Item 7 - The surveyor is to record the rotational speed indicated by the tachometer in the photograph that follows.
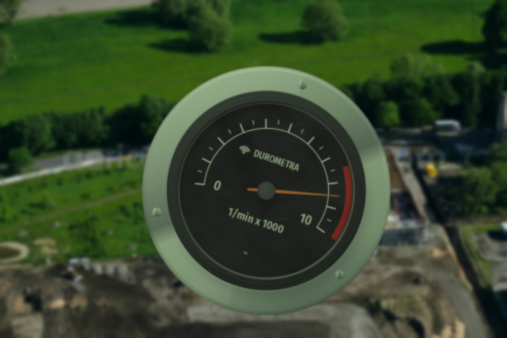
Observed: 8500 rpm
